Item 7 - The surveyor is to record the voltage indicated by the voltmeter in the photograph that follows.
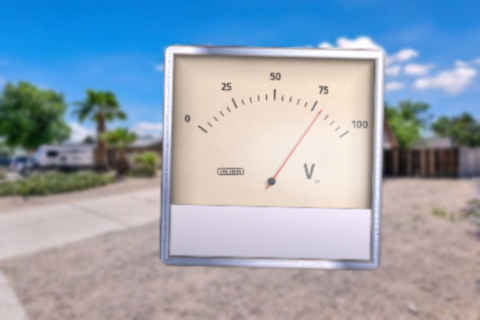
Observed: 80 V
